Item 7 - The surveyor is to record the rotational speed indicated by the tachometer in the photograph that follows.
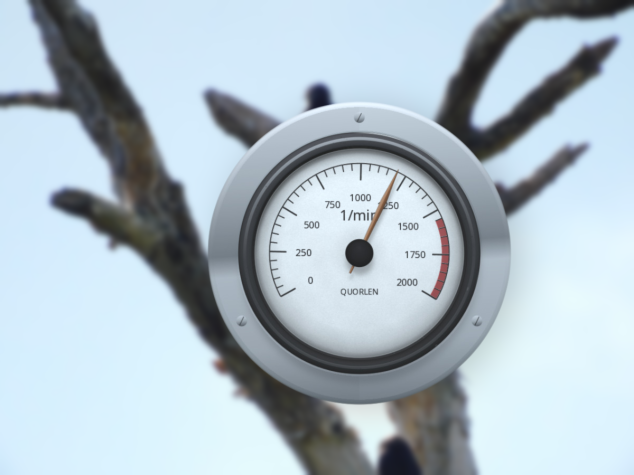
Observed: 1200 rpm
